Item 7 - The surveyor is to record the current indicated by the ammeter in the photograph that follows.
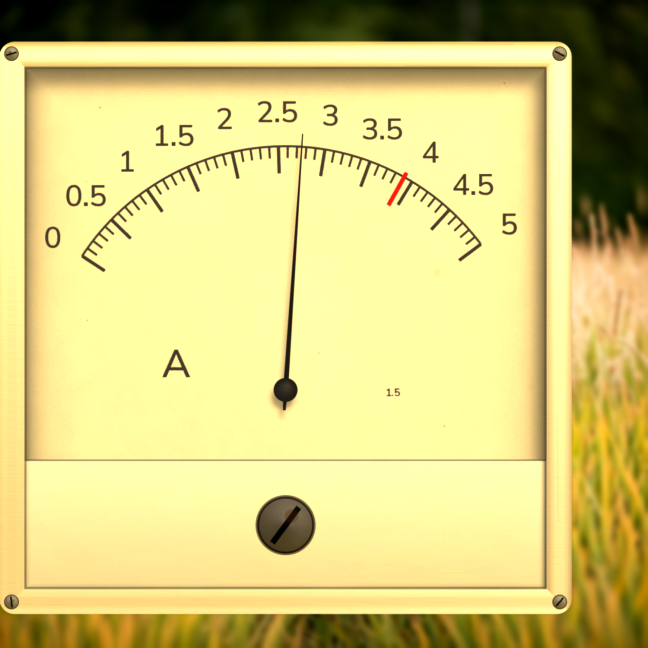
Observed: 2.75 A
